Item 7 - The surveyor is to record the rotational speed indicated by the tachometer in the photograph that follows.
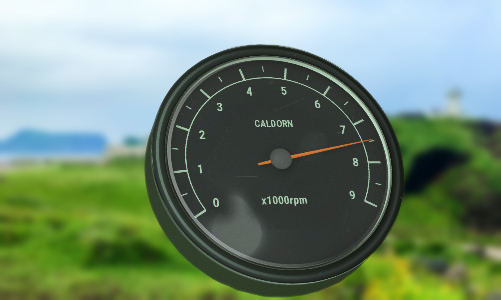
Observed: 7500 rpm
